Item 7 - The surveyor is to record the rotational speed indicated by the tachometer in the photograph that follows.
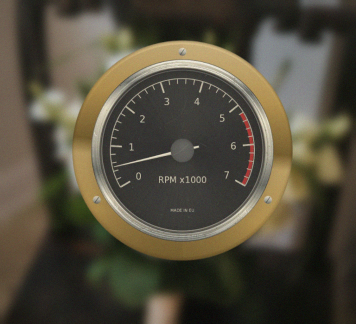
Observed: 500 rpm
